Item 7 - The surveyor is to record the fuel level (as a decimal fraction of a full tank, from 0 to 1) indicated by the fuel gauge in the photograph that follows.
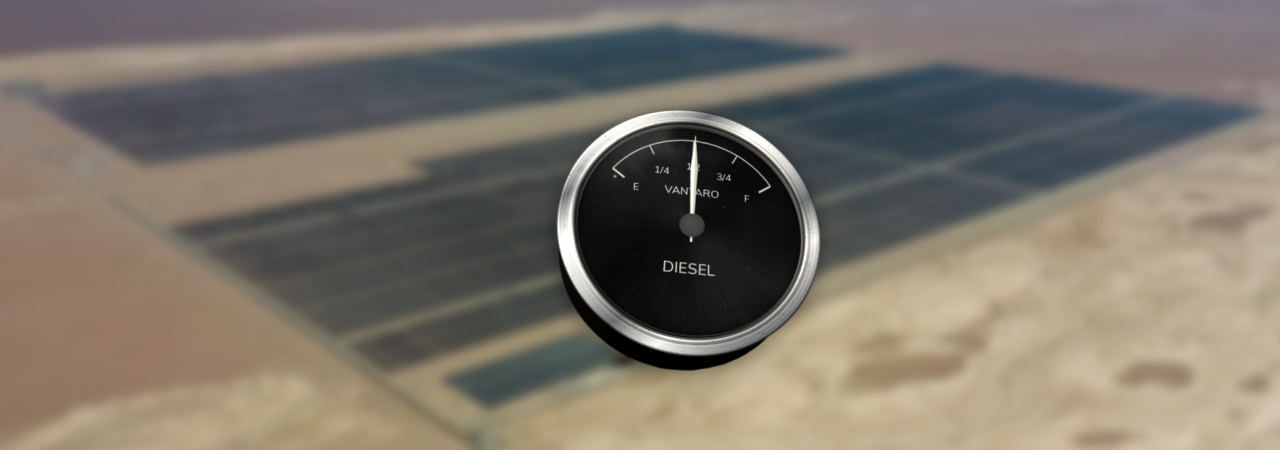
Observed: 0.5
